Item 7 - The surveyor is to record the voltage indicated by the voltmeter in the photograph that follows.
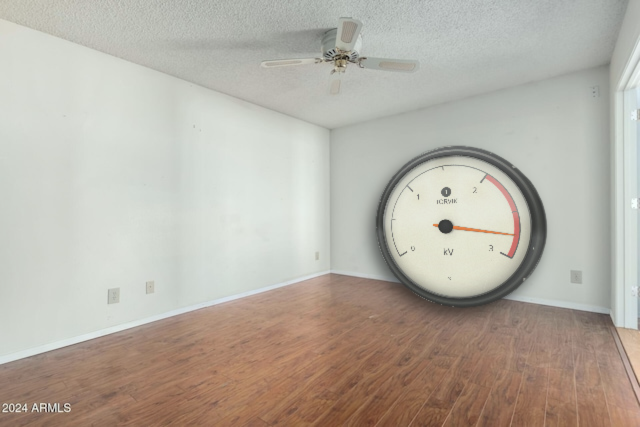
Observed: 2.75 kV
